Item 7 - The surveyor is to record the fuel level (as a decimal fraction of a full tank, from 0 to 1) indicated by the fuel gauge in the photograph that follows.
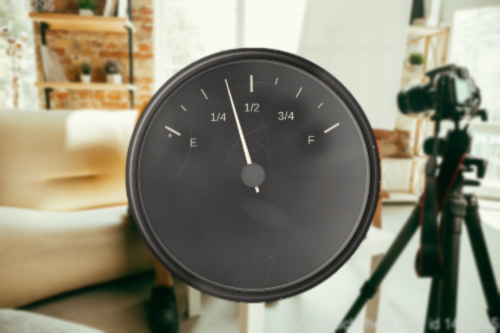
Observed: 0.375
